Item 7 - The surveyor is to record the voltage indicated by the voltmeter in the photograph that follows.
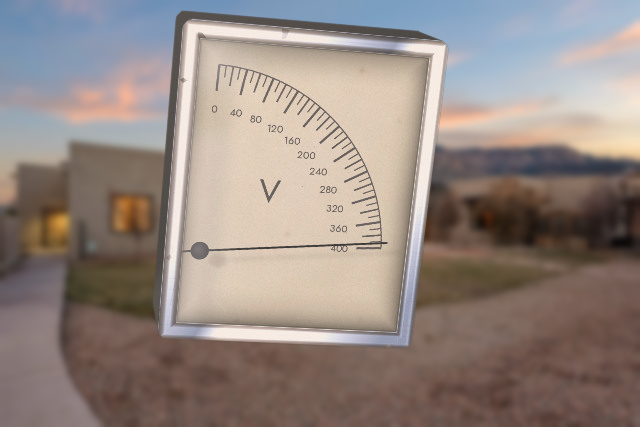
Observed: 390 V
